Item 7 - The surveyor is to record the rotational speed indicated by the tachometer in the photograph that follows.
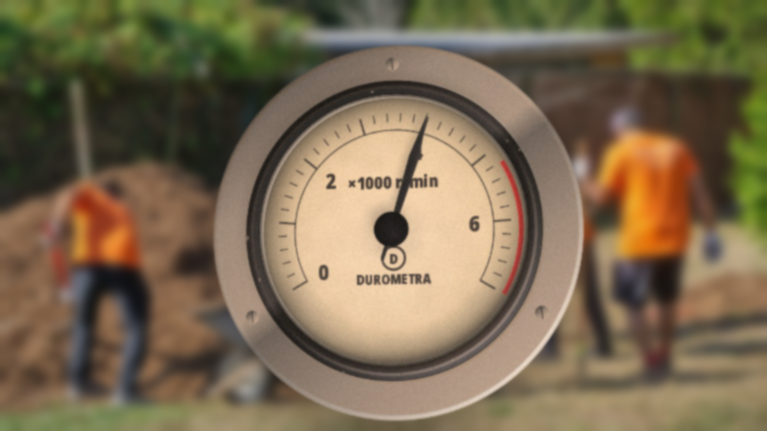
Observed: 4000 rpm
